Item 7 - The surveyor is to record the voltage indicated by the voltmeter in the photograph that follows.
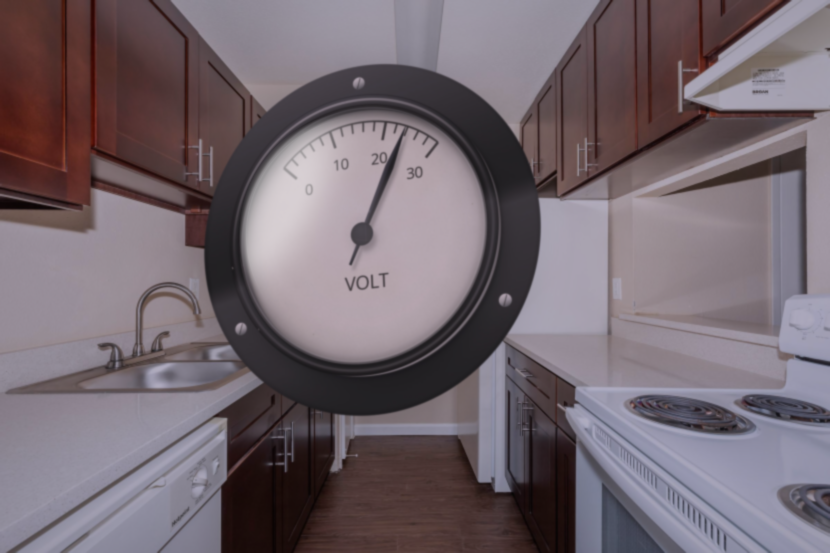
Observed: 24 V
